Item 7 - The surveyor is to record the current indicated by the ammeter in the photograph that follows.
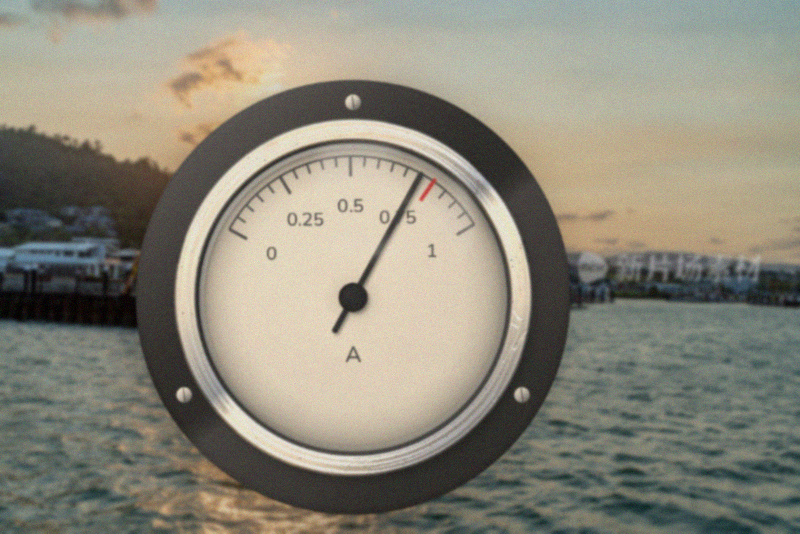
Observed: 0.75 A
